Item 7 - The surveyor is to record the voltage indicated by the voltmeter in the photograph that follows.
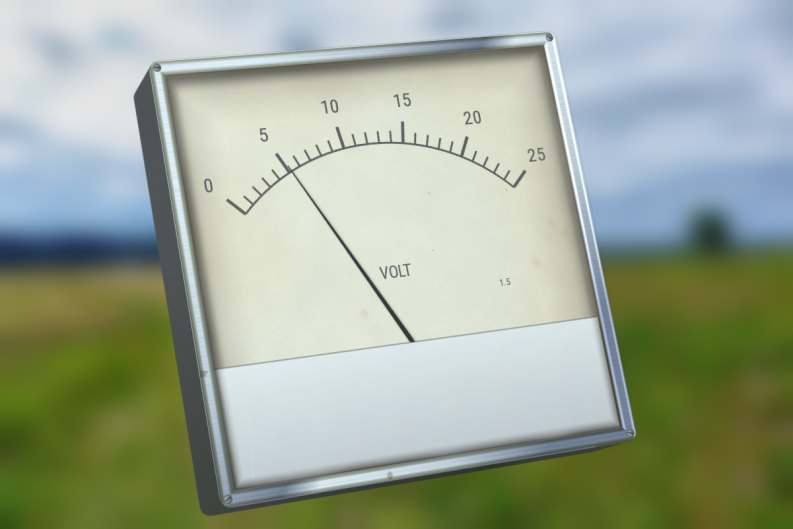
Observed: 5 V
